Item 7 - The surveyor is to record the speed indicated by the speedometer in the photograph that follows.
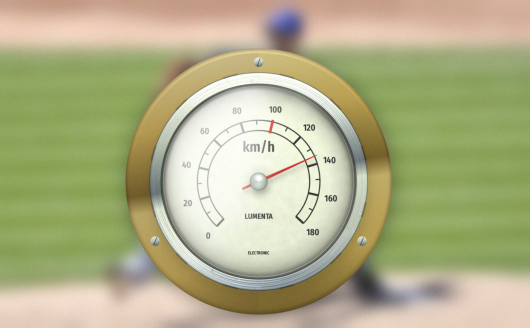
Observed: 135 km/h
